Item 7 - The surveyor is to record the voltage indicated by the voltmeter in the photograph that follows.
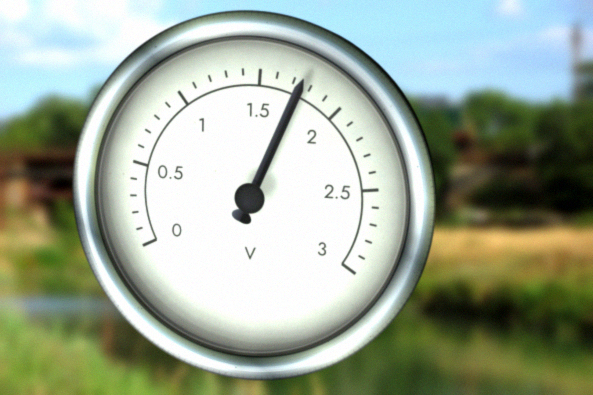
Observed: 1.75 V
